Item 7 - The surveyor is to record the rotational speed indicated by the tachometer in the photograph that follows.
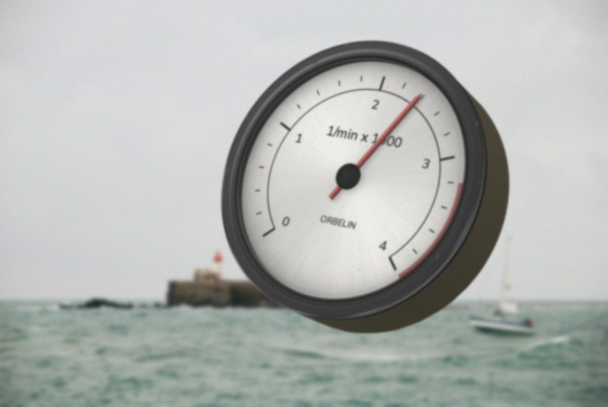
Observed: 2400 rpm
